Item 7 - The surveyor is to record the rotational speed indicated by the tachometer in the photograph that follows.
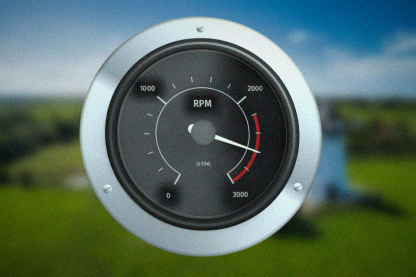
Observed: 2600 rpm
